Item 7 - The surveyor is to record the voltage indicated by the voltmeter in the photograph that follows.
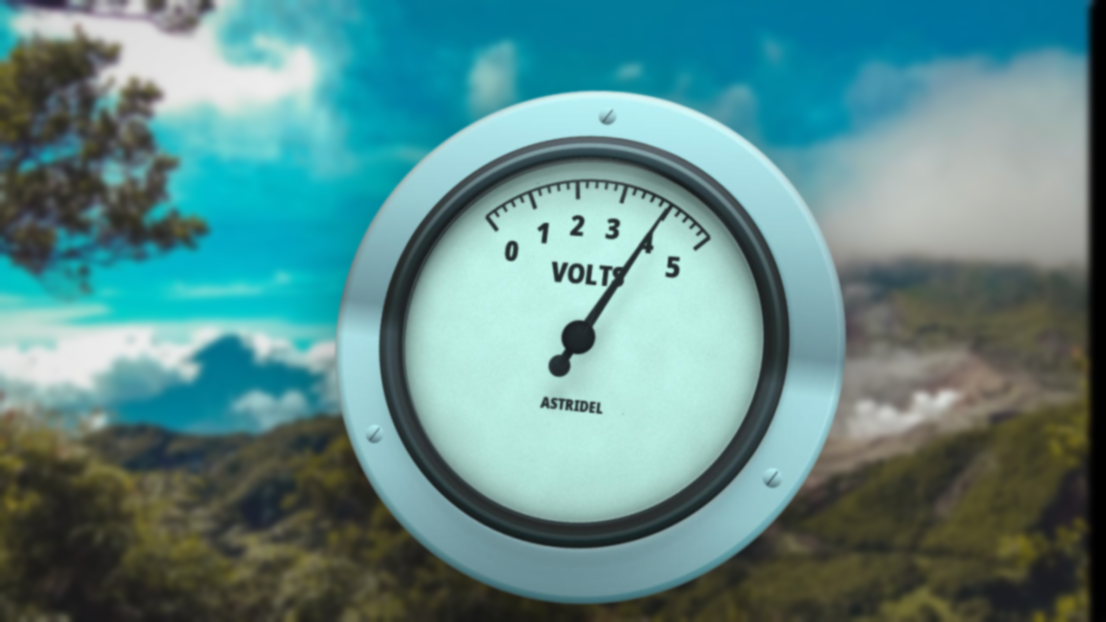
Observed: 4 V
